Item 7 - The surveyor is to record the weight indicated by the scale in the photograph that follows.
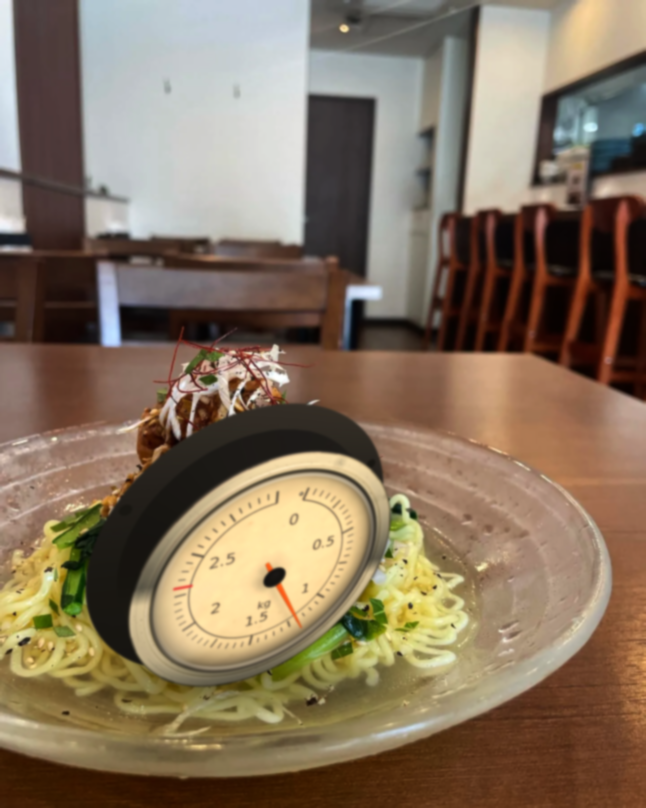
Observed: 1.2 kg
